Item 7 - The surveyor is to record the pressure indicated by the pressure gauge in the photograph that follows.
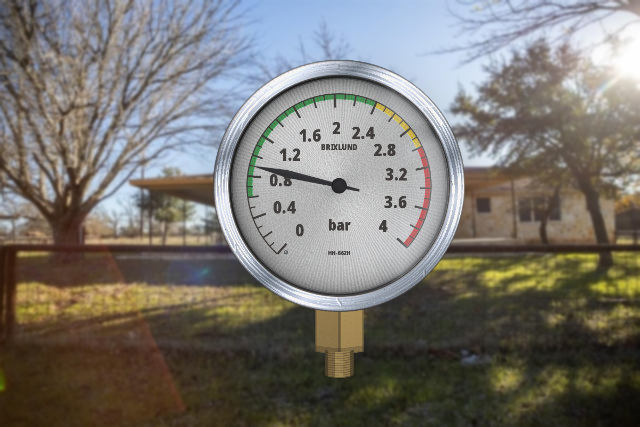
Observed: 0.9 bar
